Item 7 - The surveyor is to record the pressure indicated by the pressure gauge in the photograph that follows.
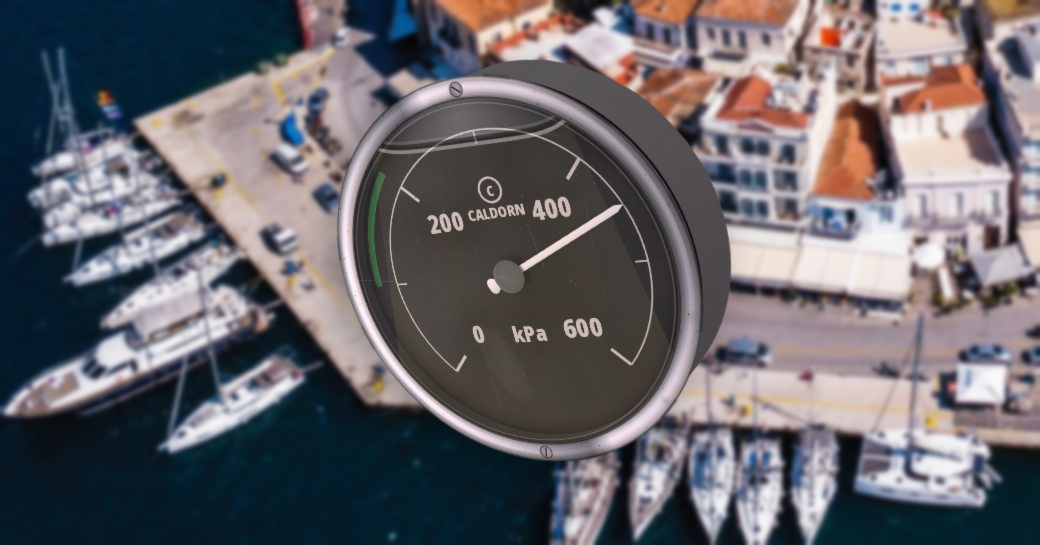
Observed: 450 kPa
